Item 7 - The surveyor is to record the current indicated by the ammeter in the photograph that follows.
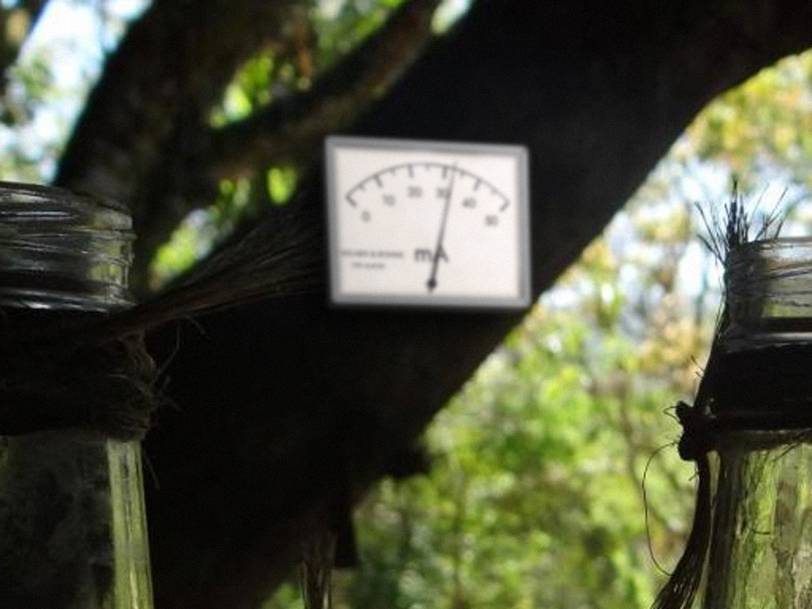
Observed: 32.5 mA
